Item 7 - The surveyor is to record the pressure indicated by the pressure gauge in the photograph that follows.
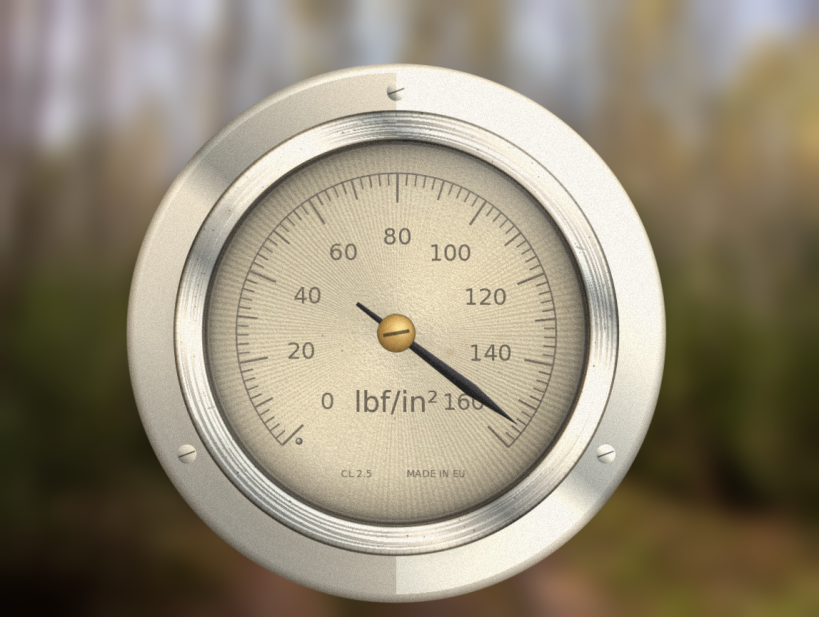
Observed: 155 psi
